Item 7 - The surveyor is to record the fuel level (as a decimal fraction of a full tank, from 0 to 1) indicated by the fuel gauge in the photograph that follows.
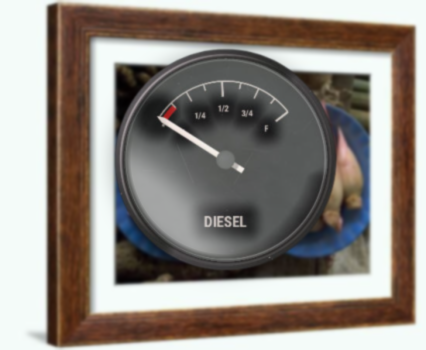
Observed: 0
